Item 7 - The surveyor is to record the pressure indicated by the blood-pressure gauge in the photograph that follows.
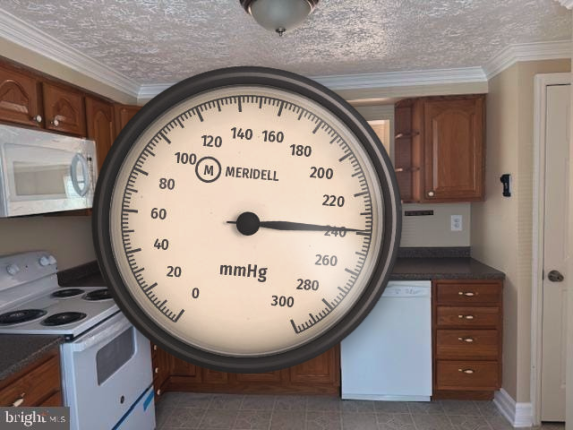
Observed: 238 mmHg
